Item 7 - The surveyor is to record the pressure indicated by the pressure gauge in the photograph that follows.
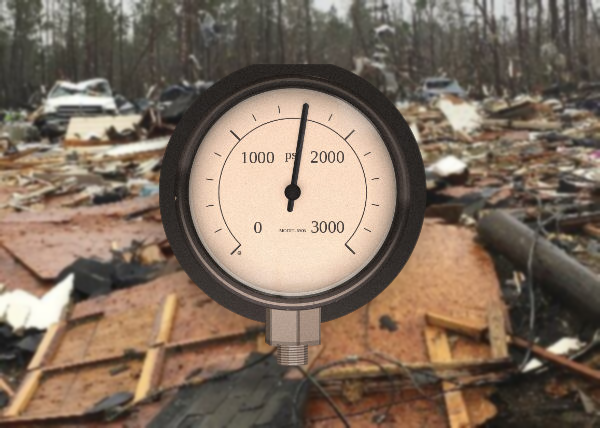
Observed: 1600 psi
